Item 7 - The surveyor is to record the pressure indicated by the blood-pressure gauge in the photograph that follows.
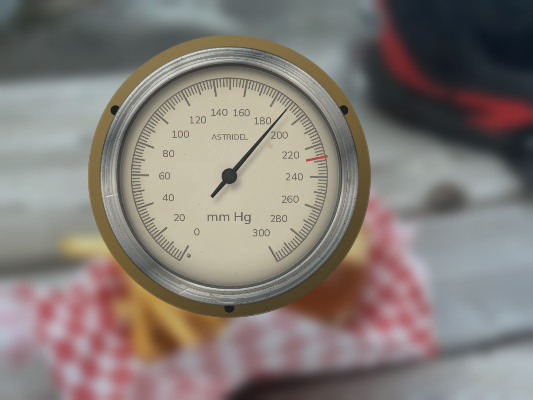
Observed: 190 mmHg
